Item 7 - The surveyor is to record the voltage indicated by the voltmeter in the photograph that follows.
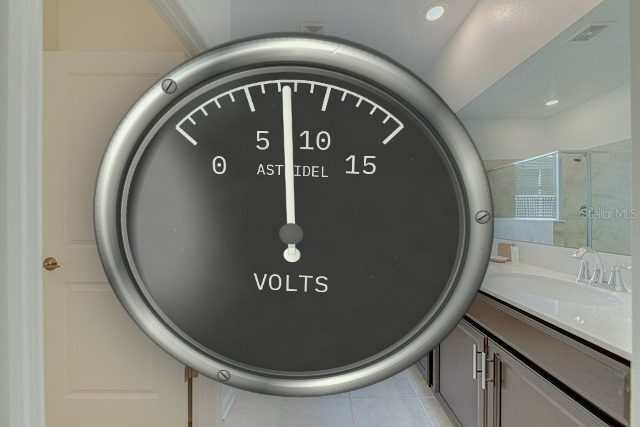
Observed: 7.5 V
